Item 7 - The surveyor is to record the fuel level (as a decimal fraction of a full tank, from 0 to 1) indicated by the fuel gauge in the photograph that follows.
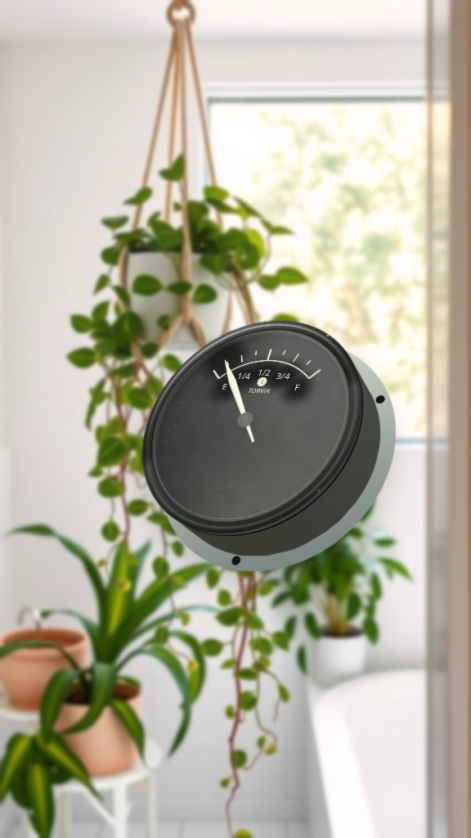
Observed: 0.125
